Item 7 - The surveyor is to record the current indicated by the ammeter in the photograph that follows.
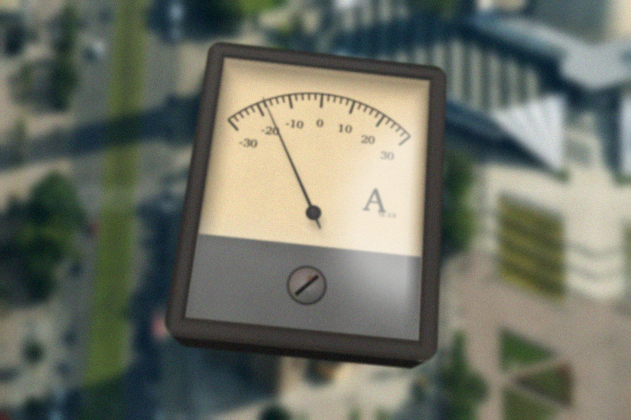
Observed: -18 A
